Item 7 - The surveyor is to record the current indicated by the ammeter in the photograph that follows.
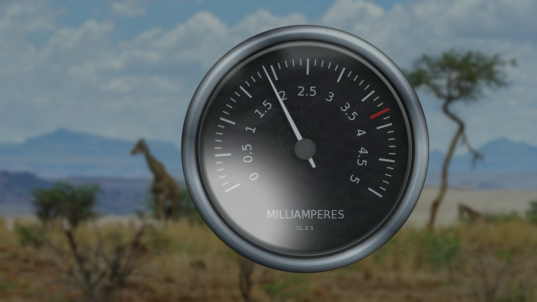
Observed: 1.9 mA
